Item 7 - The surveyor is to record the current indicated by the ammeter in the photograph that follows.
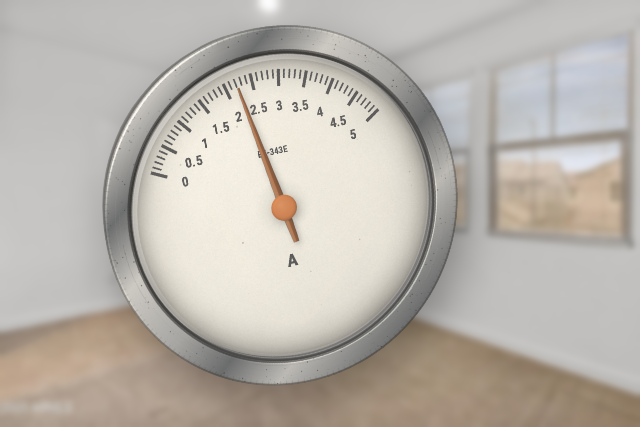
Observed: 2.2 A
